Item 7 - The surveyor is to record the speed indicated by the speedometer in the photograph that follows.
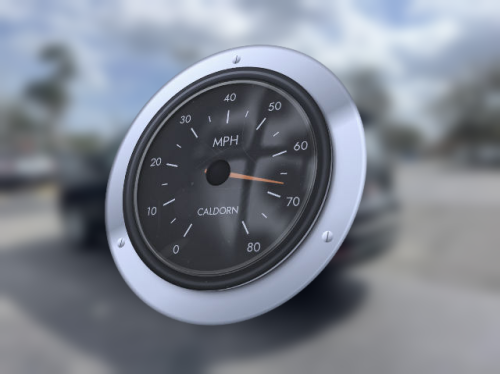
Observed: 67.5 mph
